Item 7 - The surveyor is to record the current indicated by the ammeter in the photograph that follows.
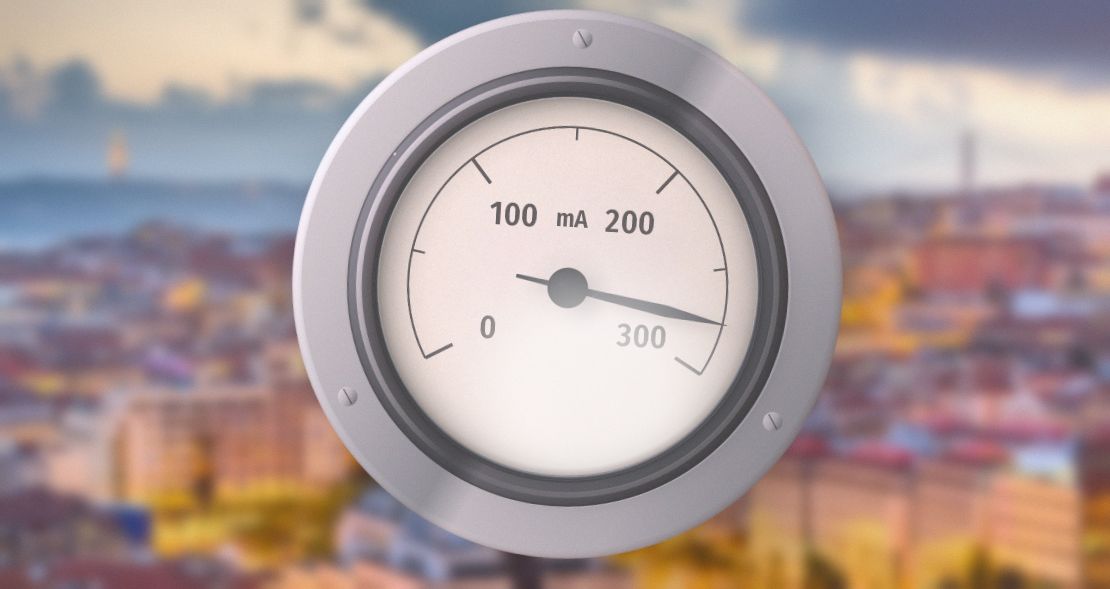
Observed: 275 mA
